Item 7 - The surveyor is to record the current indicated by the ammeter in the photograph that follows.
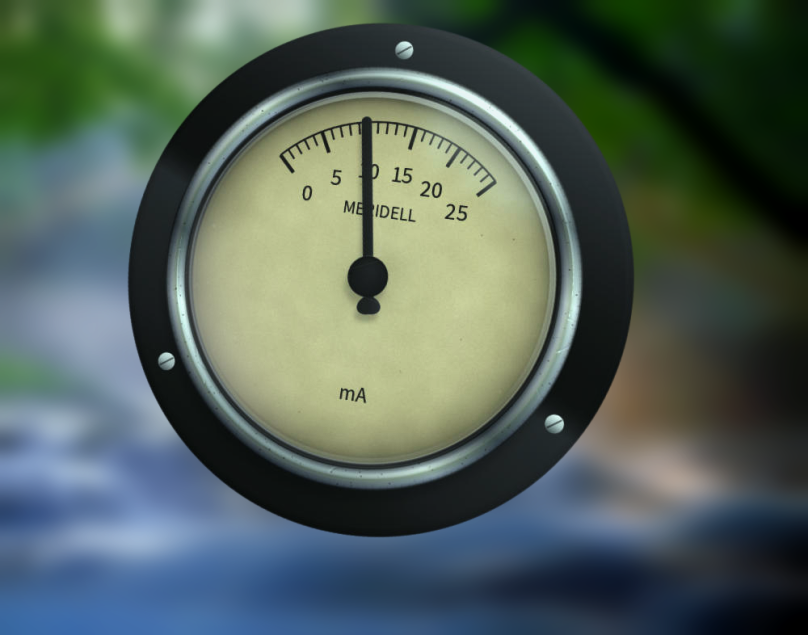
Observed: 10 mA
